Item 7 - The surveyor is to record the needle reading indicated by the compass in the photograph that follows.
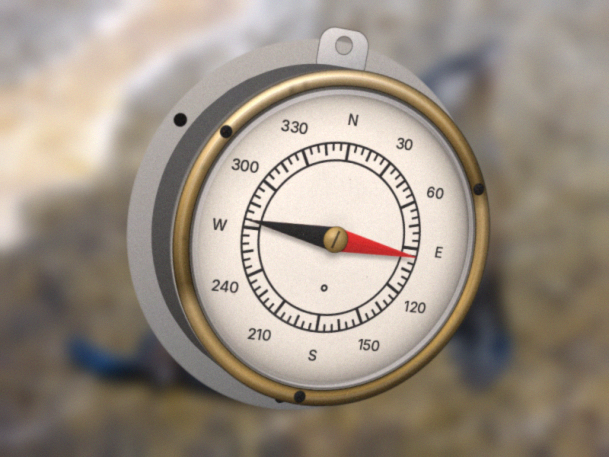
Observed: 95 °
